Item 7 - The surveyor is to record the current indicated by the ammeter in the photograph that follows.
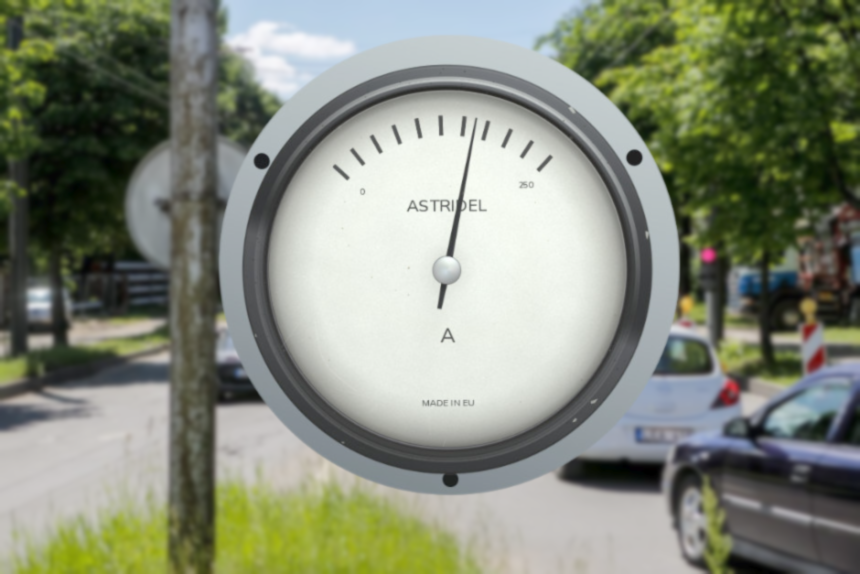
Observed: 162.5 A
